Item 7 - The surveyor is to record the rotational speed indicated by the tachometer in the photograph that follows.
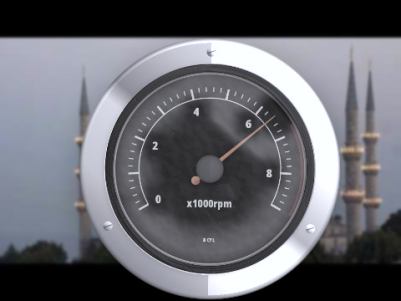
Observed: 6400 rpm
